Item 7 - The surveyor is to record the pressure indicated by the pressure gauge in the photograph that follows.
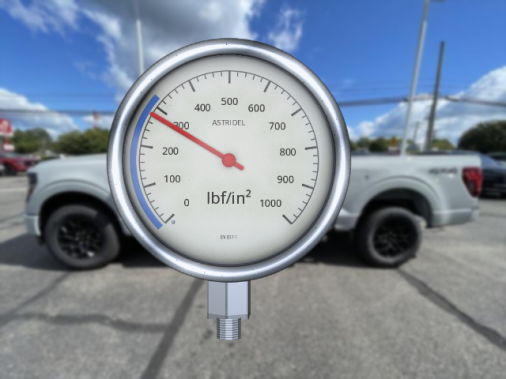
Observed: 280 psi
